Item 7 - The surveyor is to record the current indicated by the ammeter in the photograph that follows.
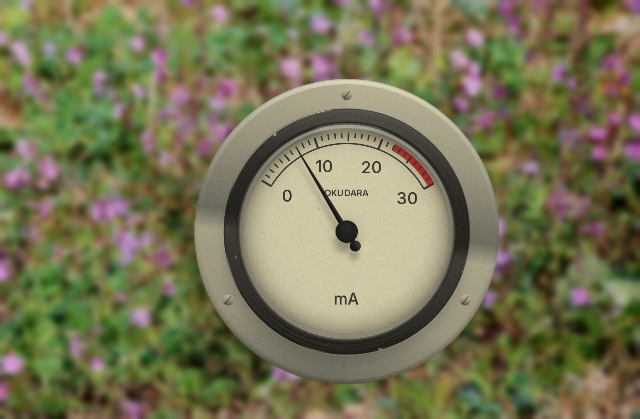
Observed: 7 mA
